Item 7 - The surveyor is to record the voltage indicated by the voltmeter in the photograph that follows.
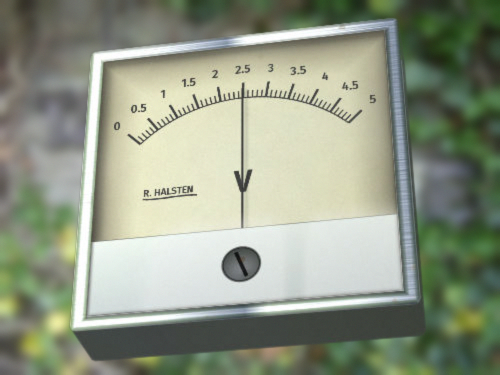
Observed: 2.5 V
